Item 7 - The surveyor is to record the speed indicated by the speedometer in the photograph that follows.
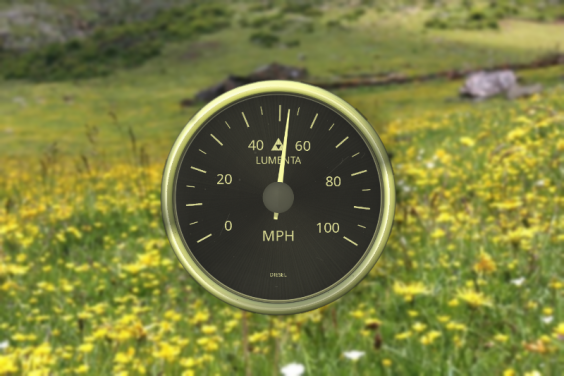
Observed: 52.5 mph
